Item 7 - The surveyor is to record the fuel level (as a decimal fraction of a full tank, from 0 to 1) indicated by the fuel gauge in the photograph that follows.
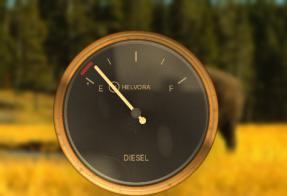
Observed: 0.125
